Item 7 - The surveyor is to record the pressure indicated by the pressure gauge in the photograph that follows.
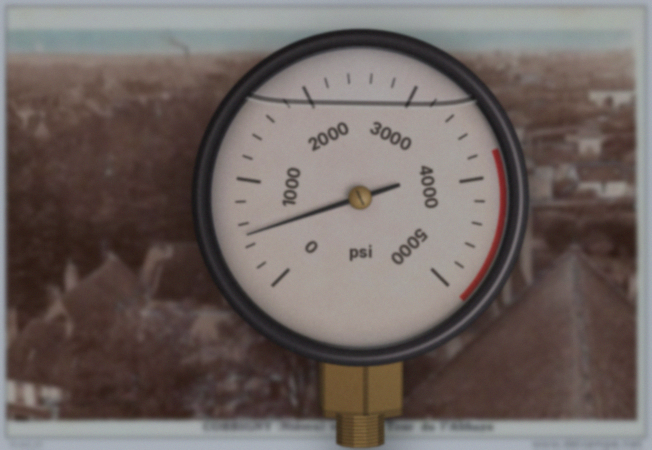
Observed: 500 psi
